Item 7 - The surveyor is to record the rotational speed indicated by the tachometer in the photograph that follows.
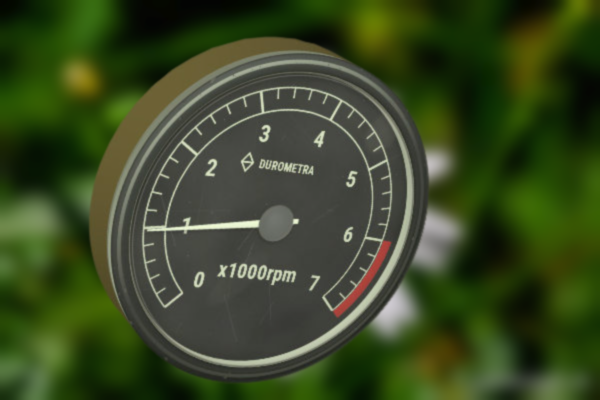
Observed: 1000 rpm
